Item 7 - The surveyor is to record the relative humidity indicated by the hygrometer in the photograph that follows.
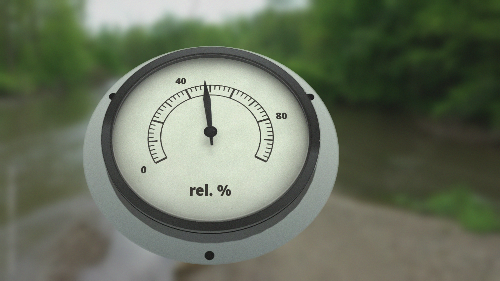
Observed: 48 %
